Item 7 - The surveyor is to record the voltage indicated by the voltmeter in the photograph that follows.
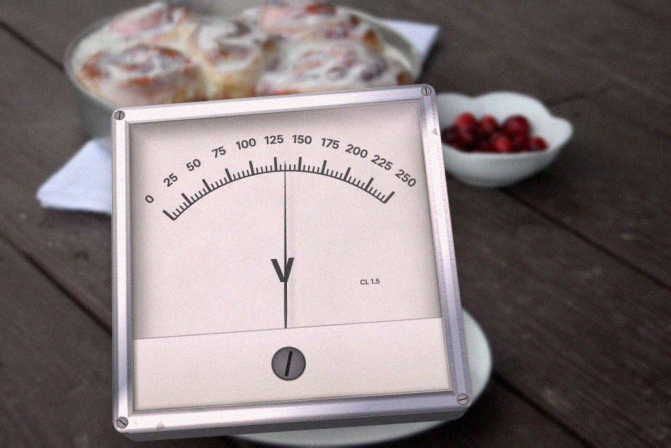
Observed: 135 V
